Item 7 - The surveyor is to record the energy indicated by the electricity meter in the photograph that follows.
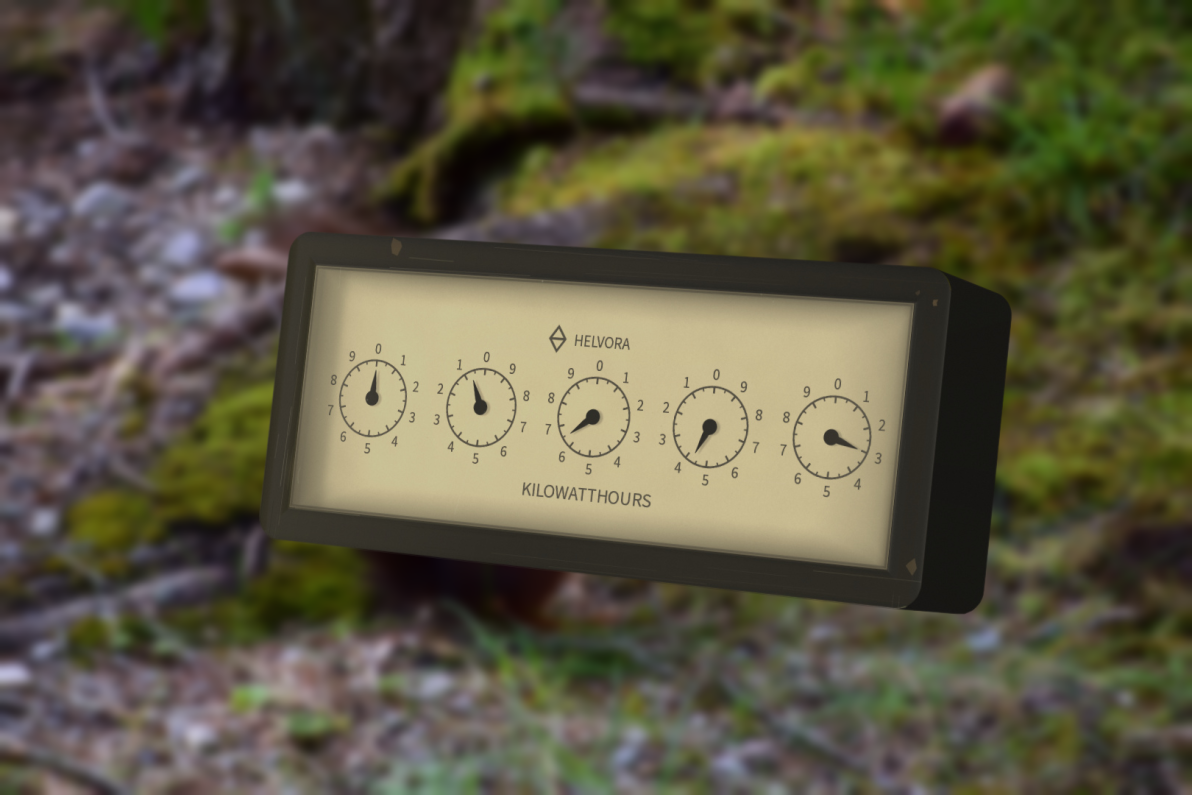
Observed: 643 kWh
